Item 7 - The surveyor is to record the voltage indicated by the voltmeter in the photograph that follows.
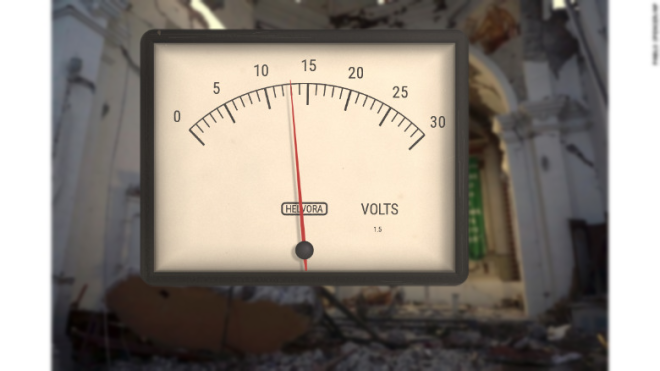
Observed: 13 V
